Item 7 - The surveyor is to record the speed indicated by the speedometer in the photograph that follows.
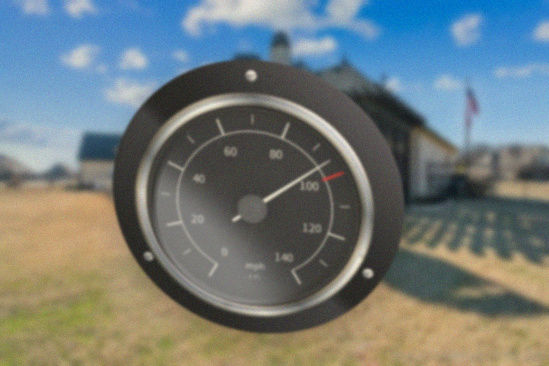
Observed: 95 mph
